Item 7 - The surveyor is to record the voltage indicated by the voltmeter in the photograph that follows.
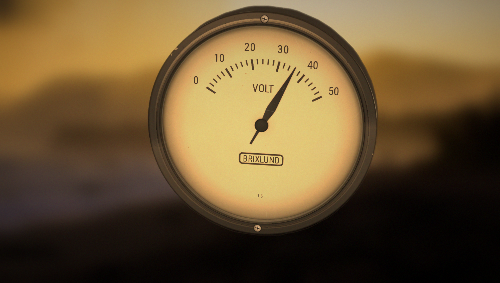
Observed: 36 V
